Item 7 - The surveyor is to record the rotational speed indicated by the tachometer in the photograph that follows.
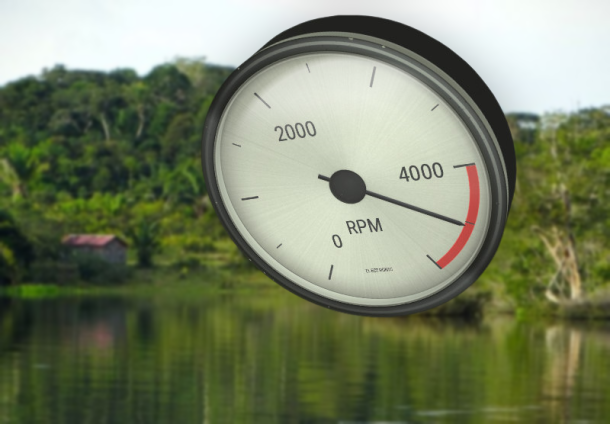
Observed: 4500 rpm
